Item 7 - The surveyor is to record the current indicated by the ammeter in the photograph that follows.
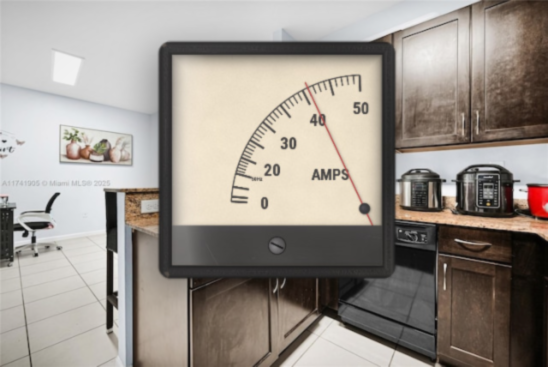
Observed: 41 A
